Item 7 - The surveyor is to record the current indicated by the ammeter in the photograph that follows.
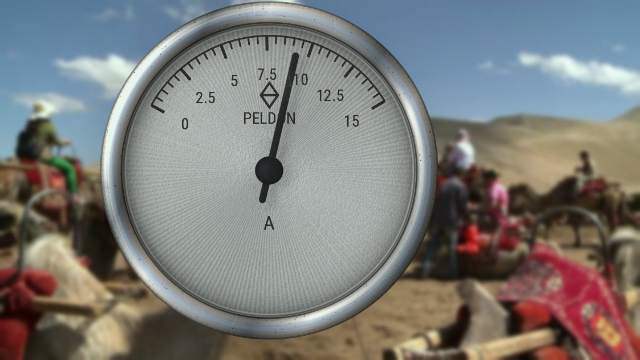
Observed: 9.25 A
